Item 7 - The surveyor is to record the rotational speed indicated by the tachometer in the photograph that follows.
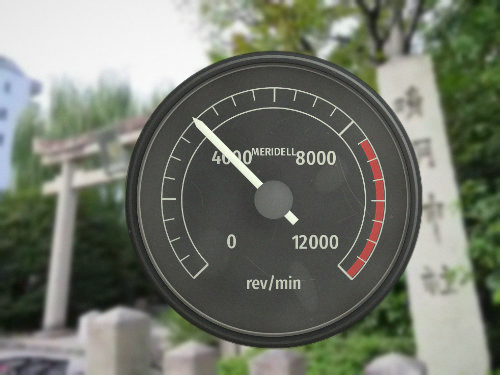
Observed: 4000 rpm
